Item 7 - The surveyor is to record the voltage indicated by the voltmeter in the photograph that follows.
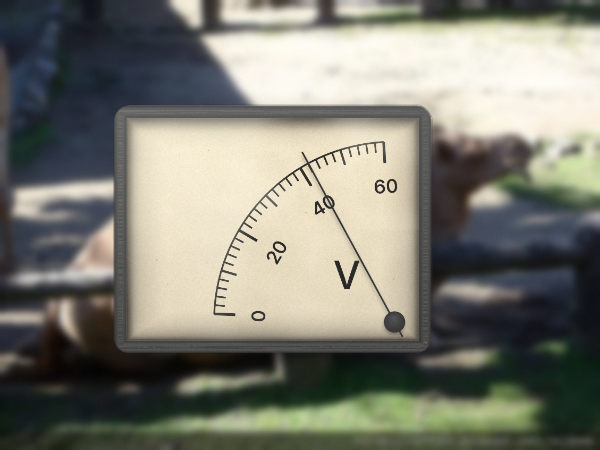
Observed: 42 V
